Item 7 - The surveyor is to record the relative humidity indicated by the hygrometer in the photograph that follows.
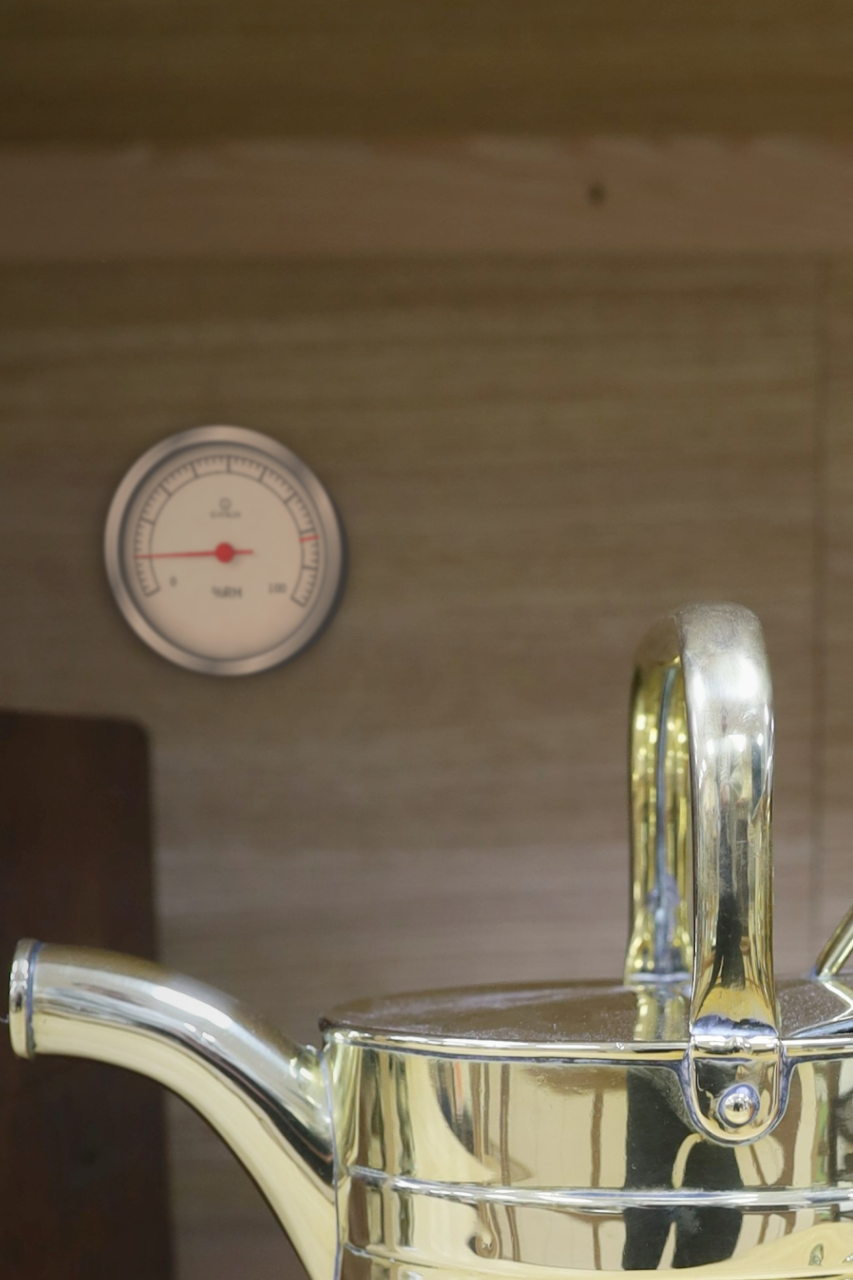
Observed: 10 %
